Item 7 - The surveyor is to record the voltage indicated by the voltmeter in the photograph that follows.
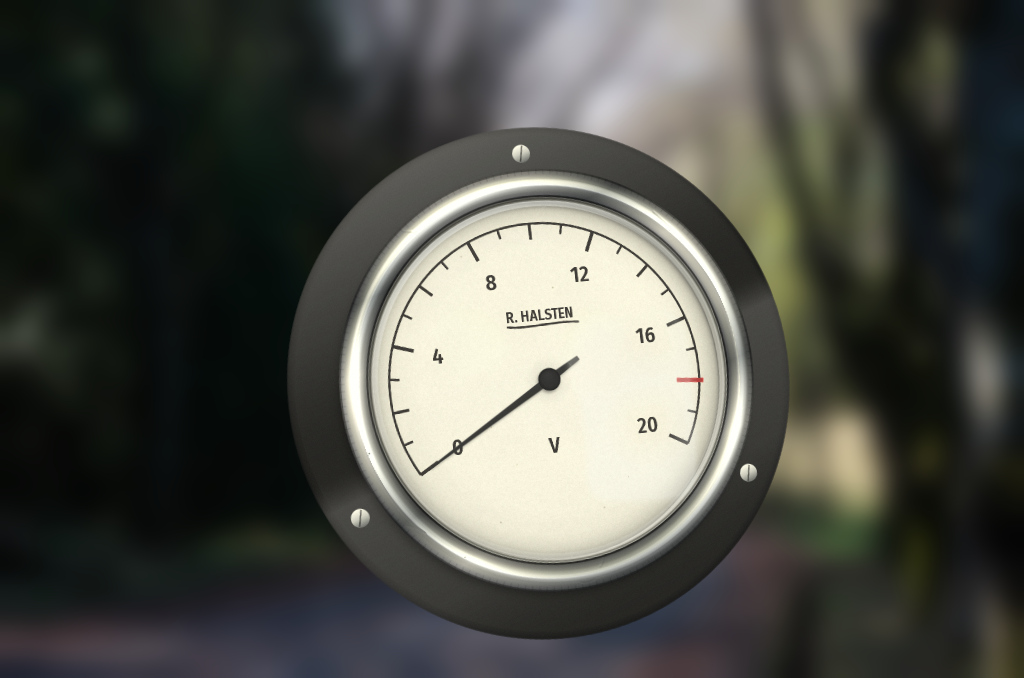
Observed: 0 V
